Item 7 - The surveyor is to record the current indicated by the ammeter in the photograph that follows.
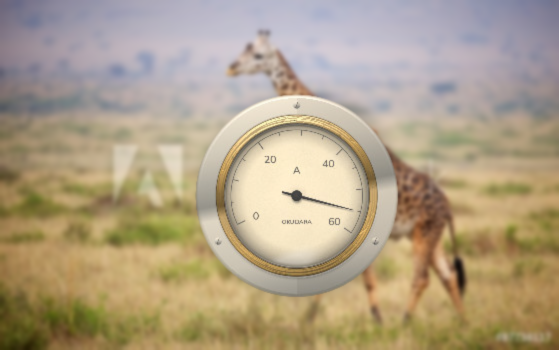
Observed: 55 A
